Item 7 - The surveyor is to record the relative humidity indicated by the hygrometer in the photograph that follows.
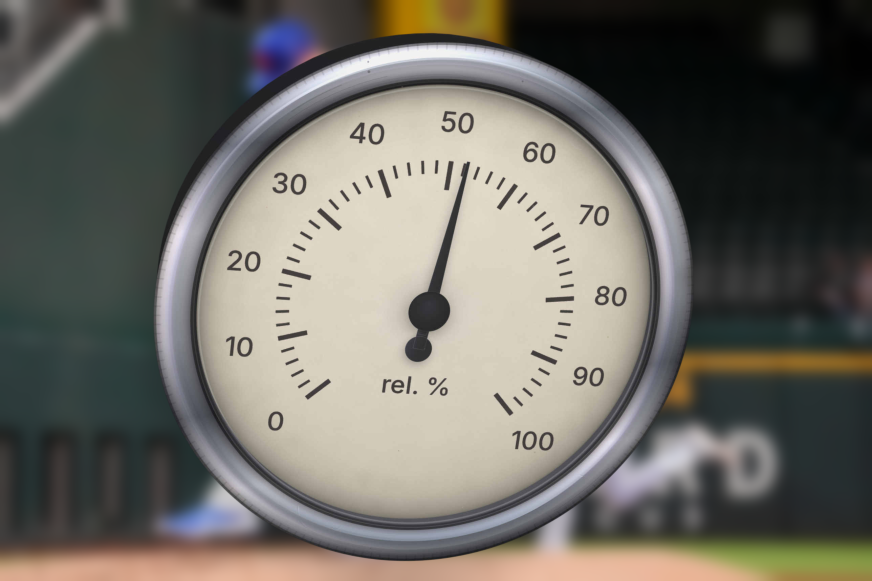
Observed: 52 %
